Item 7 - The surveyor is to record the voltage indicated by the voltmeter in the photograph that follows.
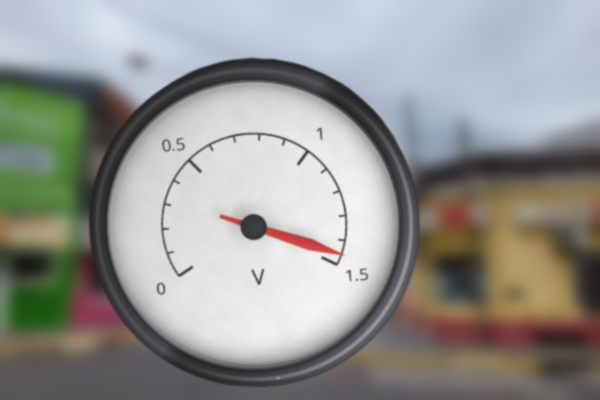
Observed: 1.45 V
